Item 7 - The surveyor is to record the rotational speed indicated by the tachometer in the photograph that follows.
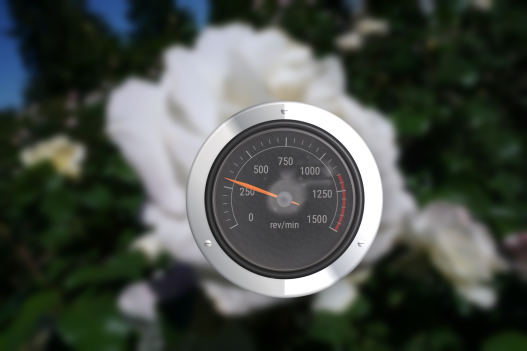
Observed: 300 rpm
